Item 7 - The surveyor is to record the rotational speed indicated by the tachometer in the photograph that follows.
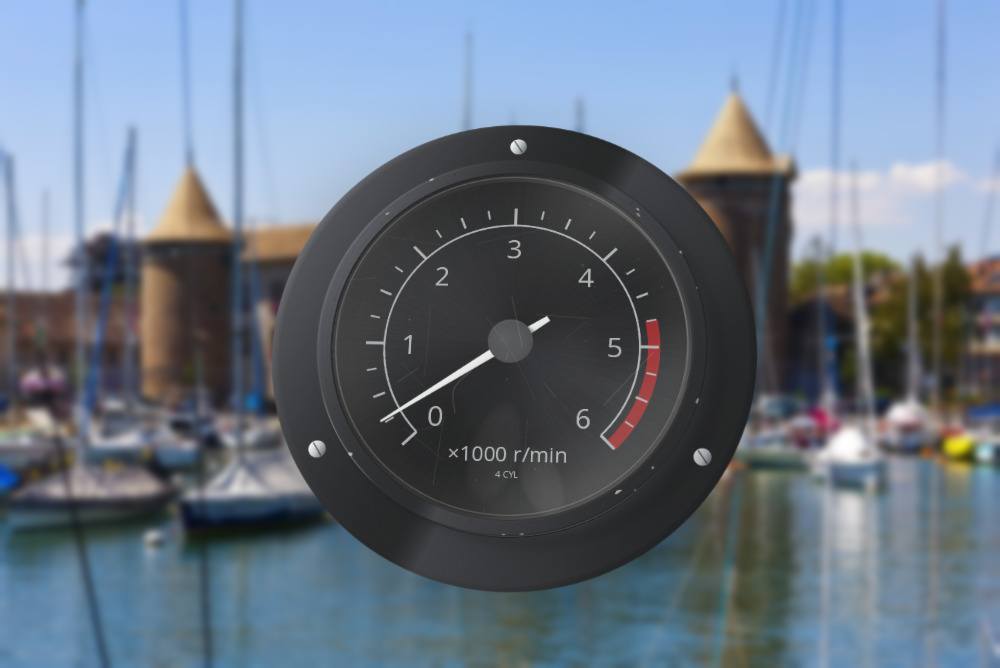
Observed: 250 rpm
